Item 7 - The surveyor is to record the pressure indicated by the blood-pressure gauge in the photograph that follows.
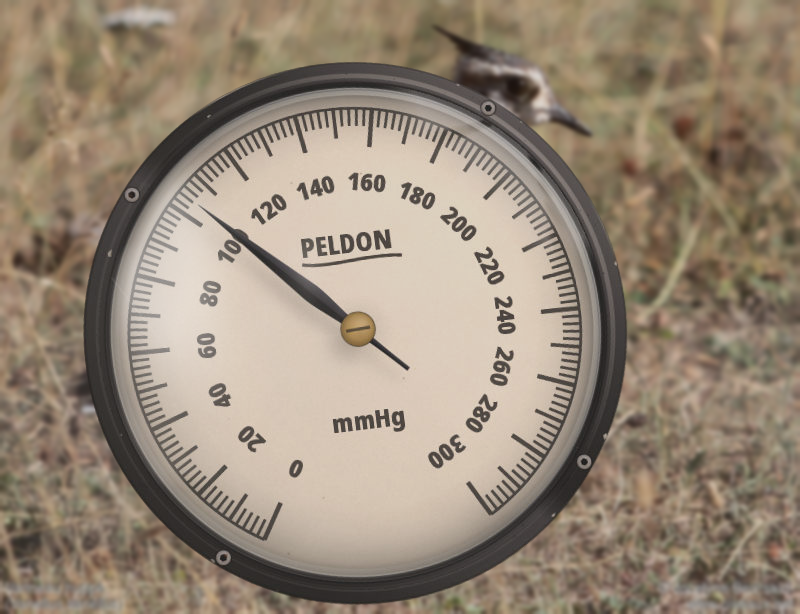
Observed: 104 mmHg
